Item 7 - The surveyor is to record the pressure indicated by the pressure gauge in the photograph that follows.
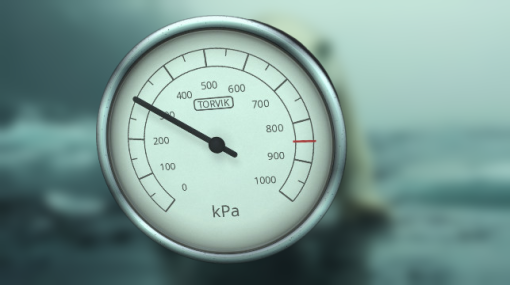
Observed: 300 kPa
